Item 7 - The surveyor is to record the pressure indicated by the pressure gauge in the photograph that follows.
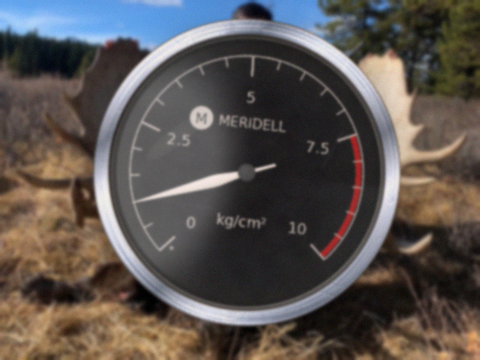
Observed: 1 kg/cm²
